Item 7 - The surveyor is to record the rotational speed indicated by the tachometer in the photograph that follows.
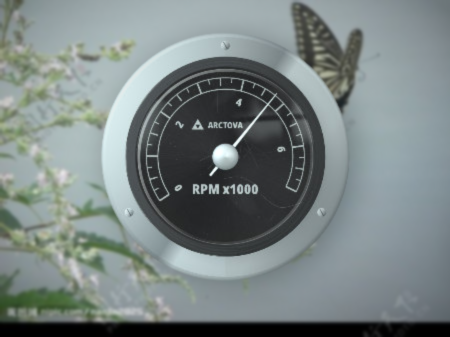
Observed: 4750 rpm
